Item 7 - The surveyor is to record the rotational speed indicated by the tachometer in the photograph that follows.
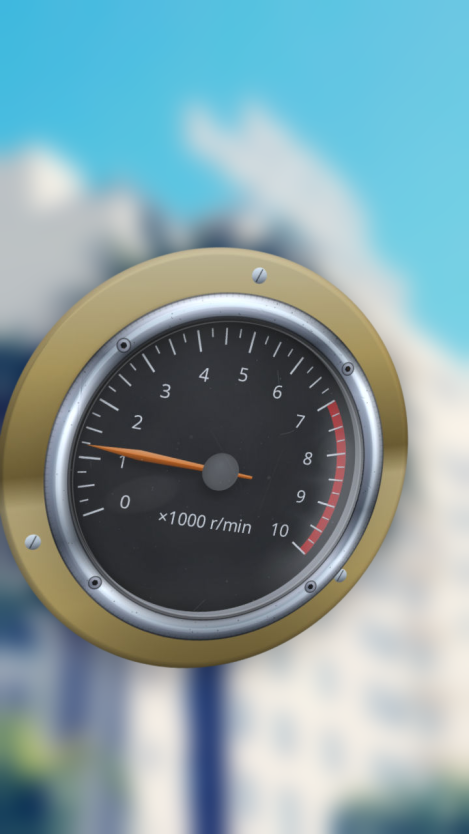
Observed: 1250 rpm
